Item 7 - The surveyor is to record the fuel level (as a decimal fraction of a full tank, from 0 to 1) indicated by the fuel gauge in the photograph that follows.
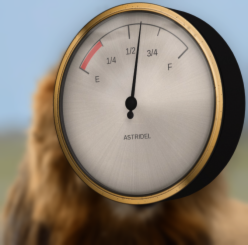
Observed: 0.625
